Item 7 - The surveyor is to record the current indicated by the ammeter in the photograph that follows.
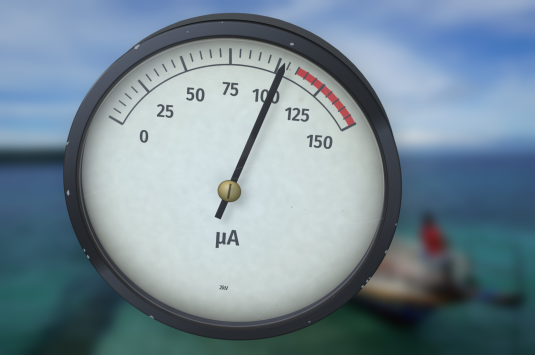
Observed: 102.5 µA
